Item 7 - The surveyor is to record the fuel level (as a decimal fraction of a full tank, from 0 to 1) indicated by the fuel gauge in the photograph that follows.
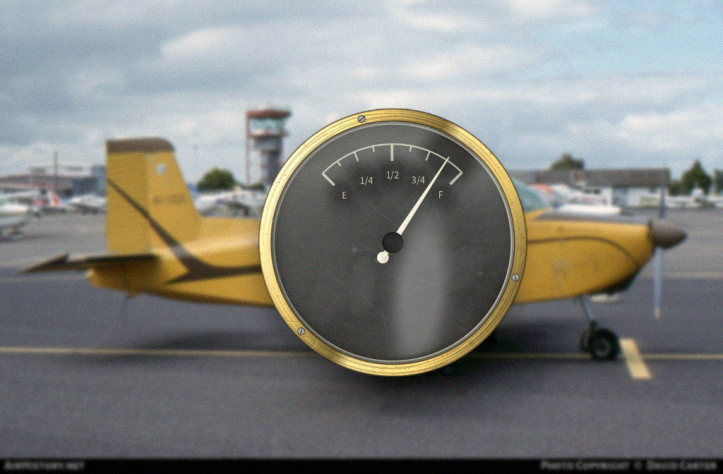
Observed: 0.875
